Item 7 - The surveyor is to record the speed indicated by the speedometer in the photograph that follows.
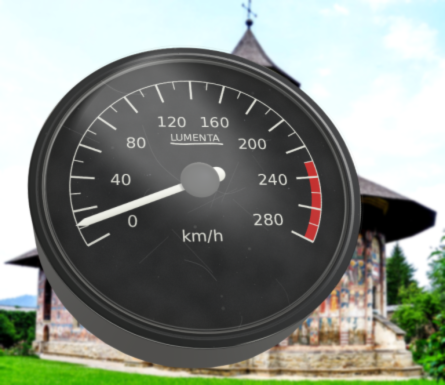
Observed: 10 km/h
